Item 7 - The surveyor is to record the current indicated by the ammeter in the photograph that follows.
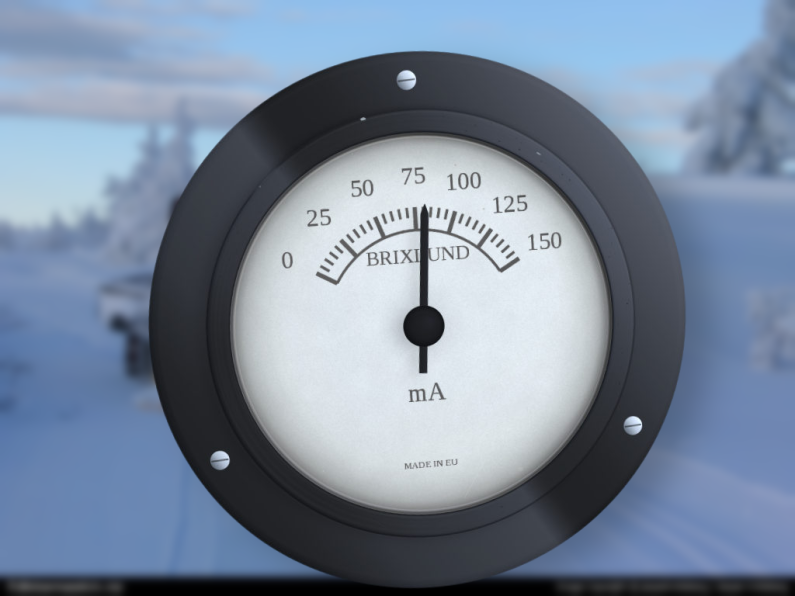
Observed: 80 mA
